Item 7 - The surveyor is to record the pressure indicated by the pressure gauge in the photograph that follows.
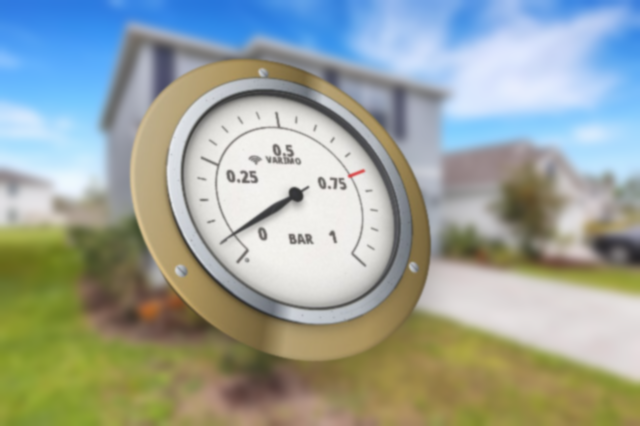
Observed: 0.05 bar
